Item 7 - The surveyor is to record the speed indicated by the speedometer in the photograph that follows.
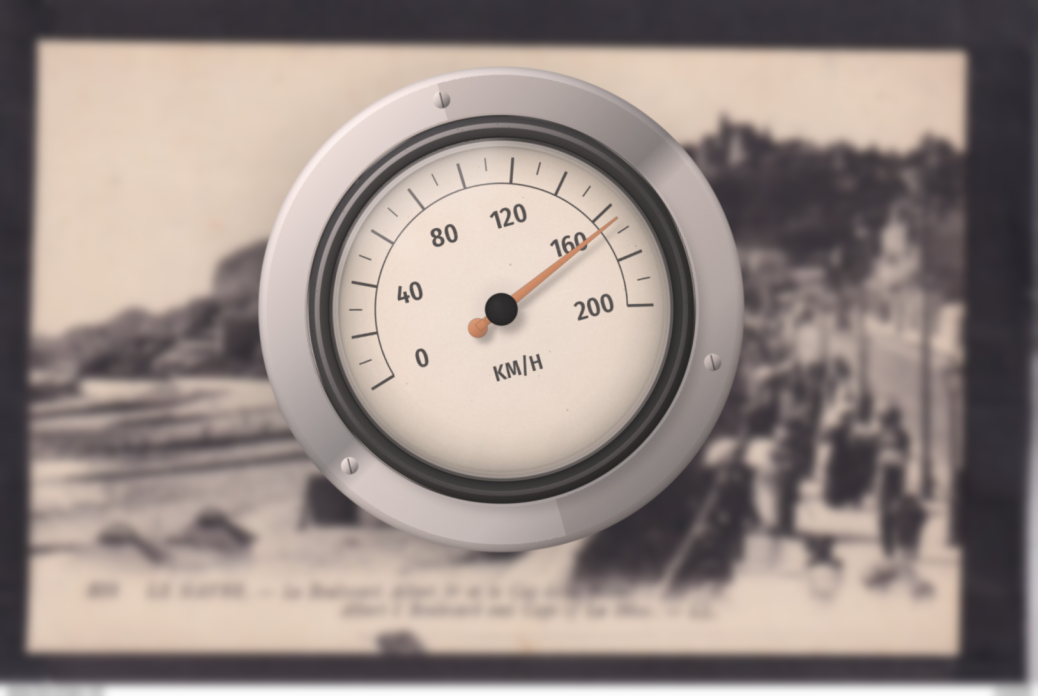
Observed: 165 km/h
